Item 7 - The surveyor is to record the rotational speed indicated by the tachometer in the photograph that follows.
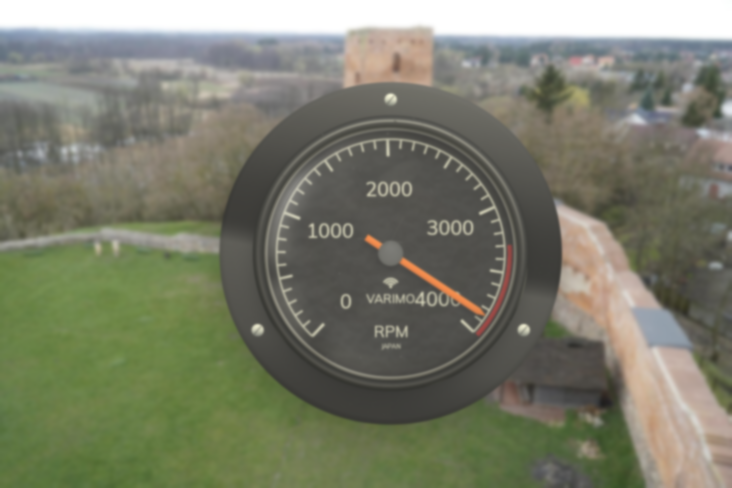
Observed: 3850 rpm
